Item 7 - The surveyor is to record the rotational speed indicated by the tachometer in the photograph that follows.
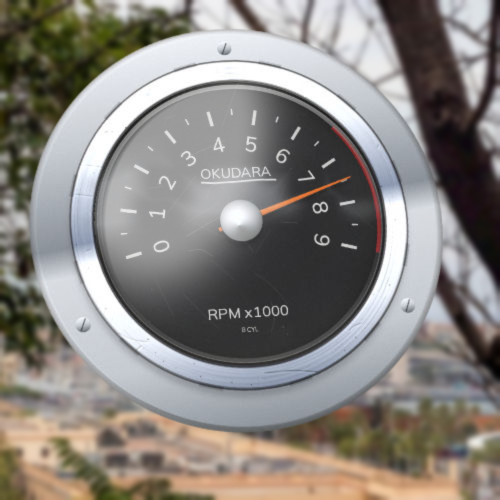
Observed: 7500 rpm
